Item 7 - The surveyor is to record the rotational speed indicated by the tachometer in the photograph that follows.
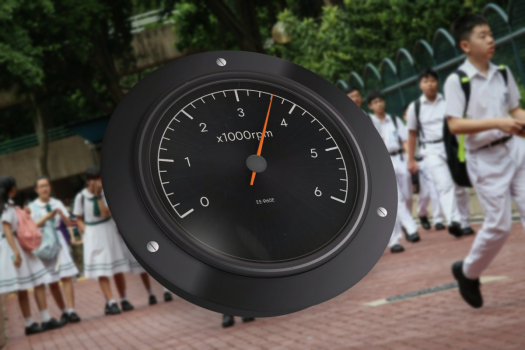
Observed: 3600 rpm
